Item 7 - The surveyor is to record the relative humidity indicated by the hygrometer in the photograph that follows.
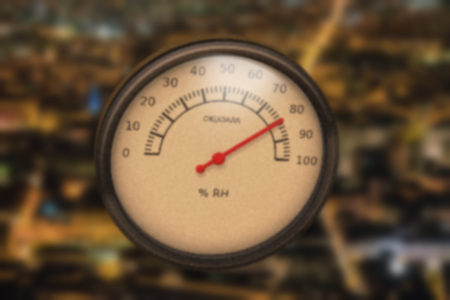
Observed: 80 %
